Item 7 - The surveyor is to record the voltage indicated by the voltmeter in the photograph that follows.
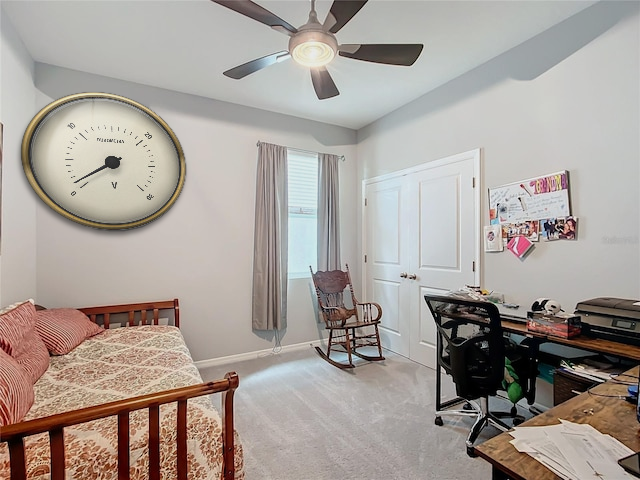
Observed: 1 V
